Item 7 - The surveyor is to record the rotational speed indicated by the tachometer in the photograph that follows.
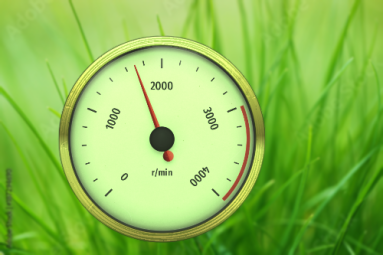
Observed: 1700 rpm
